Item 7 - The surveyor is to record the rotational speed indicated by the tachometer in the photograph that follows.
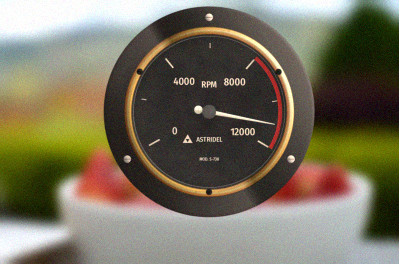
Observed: 11000 rpm
